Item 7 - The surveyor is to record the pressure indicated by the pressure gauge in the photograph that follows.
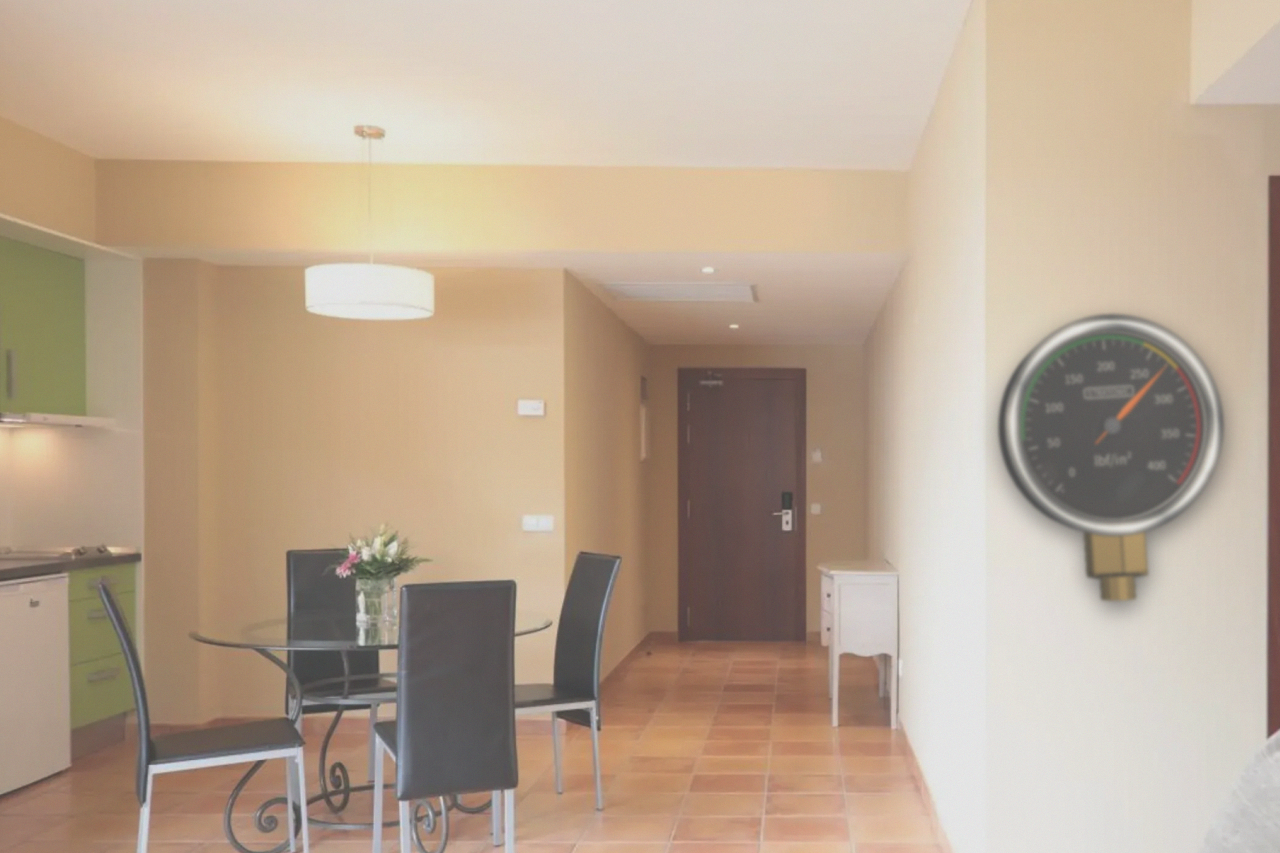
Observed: 270 psi
